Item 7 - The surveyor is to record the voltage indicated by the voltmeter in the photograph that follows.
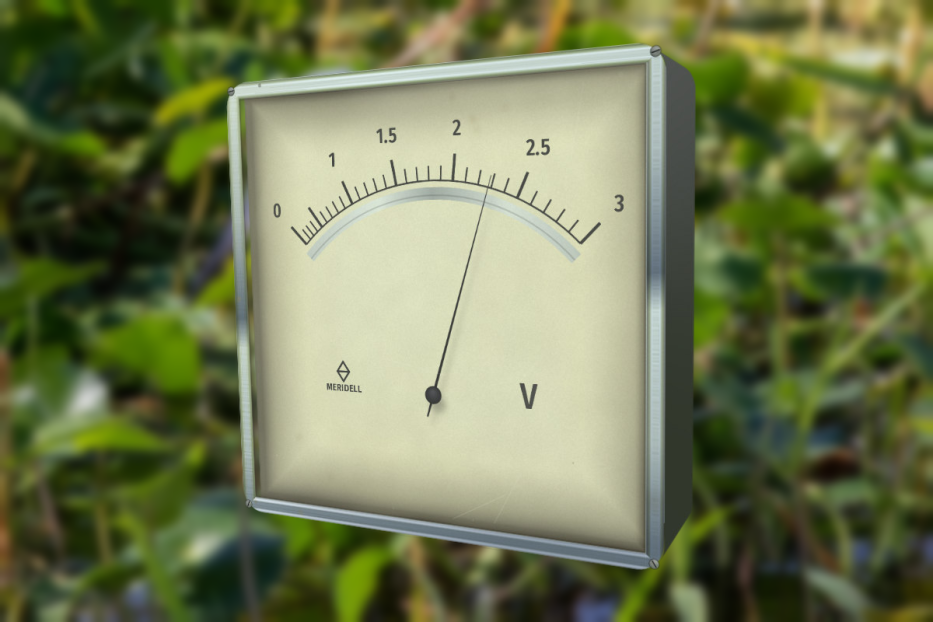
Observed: 2.3 V
